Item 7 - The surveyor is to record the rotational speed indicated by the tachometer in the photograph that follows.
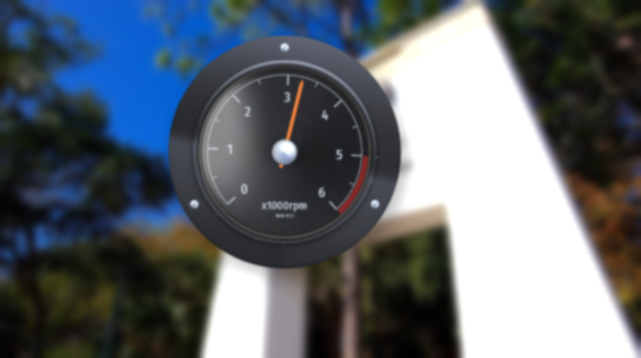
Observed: 3250 rpm
